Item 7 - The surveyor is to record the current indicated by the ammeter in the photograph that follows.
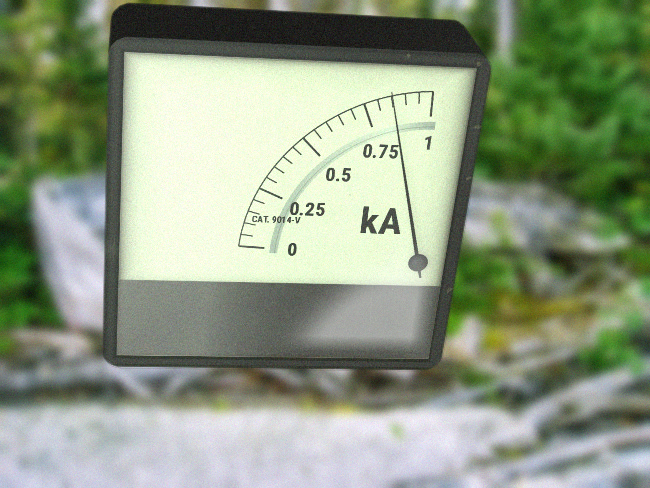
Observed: 0.85 kA
